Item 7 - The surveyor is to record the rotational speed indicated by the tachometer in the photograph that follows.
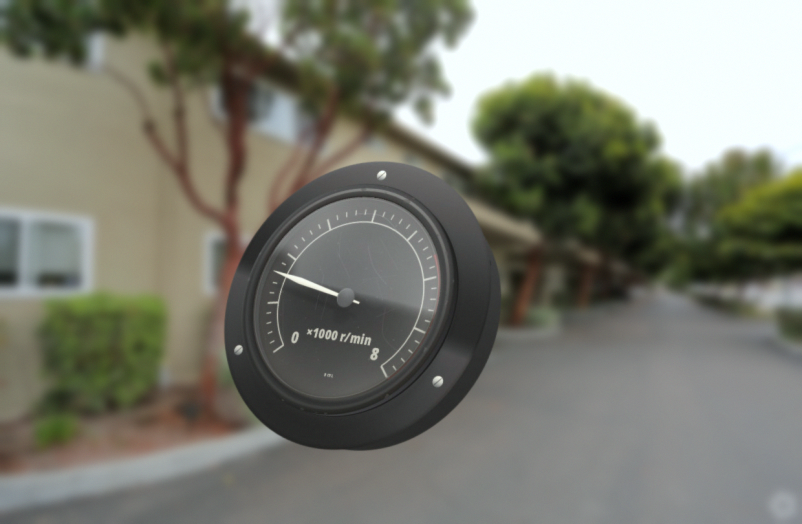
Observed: 1600 rpm
